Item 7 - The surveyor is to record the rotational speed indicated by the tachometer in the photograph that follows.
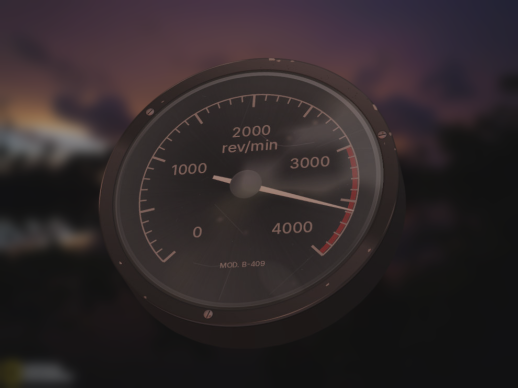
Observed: 3600 rpm
